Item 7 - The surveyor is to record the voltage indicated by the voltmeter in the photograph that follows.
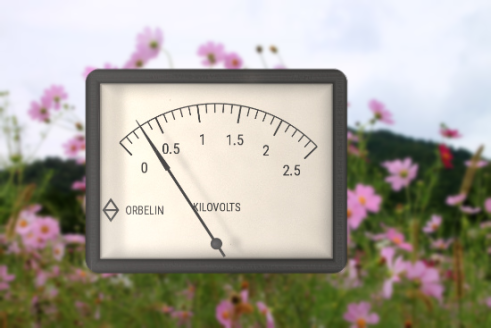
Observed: 0.3 kV
